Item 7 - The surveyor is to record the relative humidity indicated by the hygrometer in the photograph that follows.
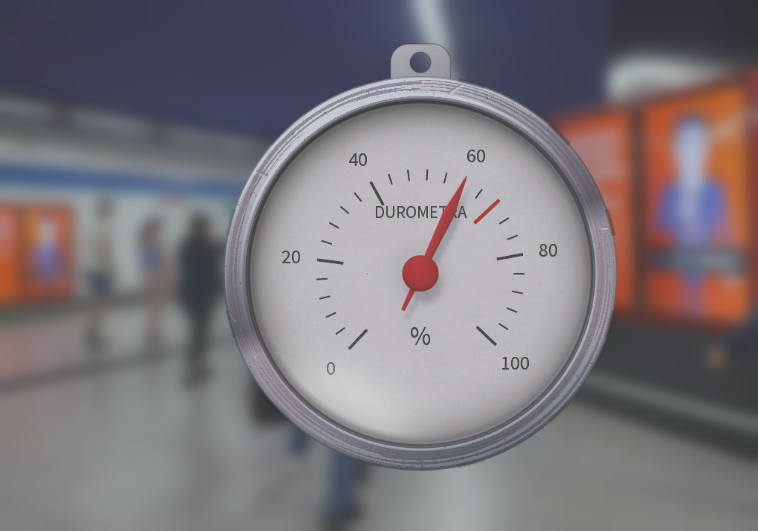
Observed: 60 %
